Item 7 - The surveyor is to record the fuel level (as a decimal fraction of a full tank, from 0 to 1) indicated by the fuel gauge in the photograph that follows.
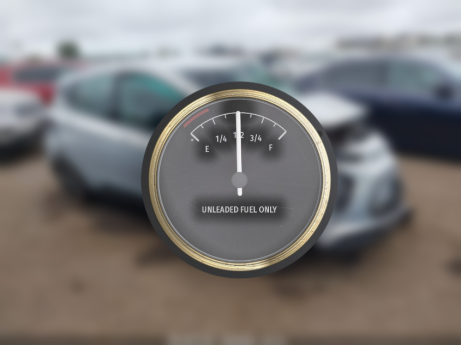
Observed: 0.5
